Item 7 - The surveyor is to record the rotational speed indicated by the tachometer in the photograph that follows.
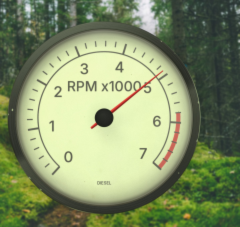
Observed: 4900 rpm
